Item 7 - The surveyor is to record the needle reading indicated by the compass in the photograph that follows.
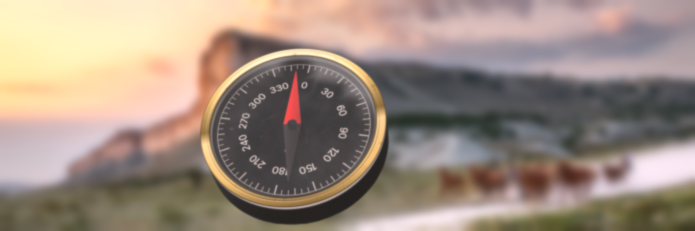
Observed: 350 °
